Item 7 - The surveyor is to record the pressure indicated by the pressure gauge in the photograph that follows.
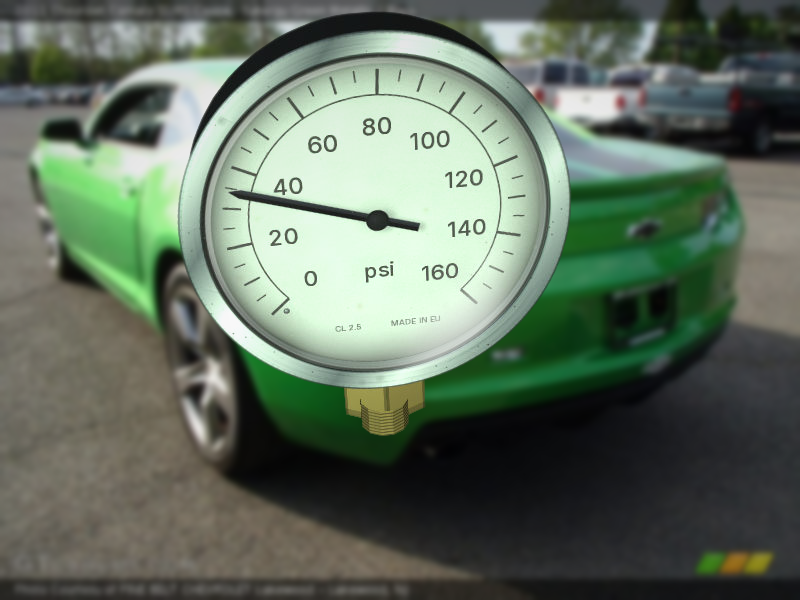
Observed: 35 psi
